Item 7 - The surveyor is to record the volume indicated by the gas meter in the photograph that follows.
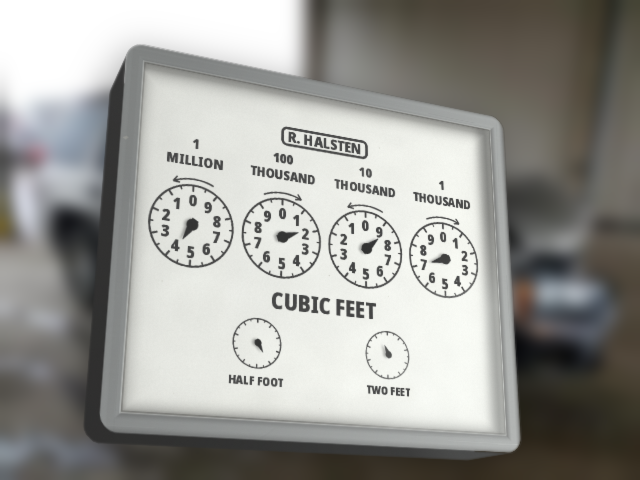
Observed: 418700 ft³
